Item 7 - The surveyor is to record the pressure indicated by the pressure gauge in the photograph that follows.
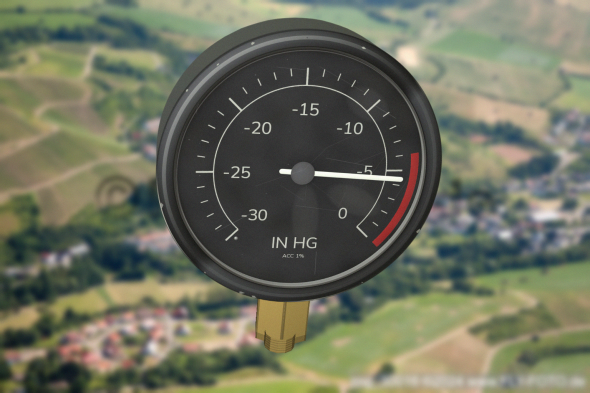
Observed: -4.5 inHg
